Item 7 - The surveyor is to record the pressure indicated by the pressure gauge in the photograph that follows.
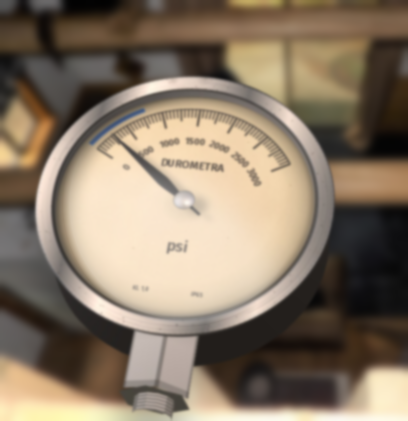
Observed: 250 psi
